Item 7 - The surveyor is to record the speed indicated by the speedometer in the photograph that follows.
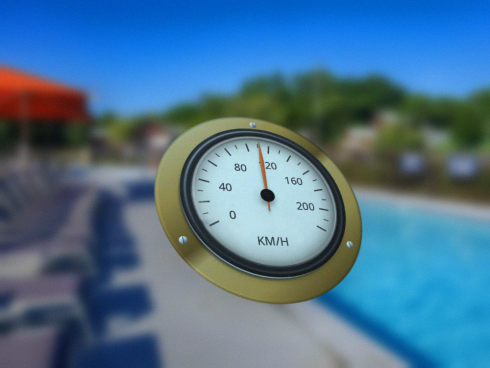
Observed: 110 km/h
